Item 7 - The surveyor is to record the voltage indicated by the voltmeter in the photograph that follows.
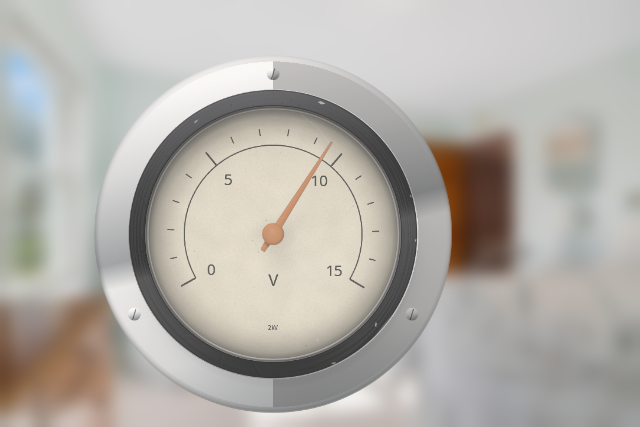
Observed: 9.5 V
